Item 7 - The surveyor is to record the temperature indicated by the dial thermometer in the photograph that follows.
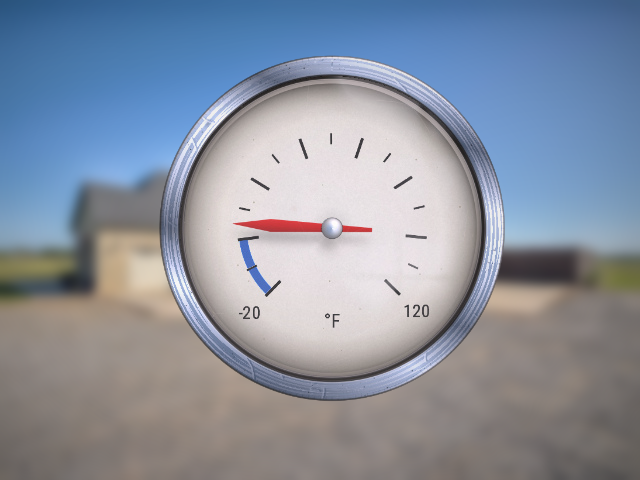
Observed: 5 °F
